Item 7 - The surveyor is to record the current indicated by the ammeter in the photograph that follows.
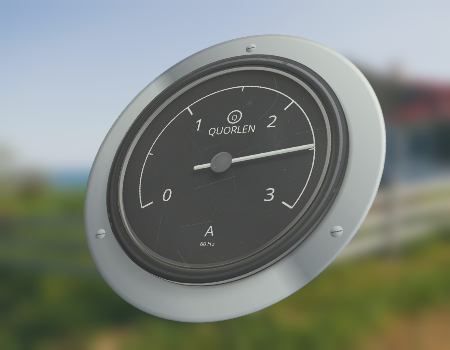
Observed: 2.5 A
